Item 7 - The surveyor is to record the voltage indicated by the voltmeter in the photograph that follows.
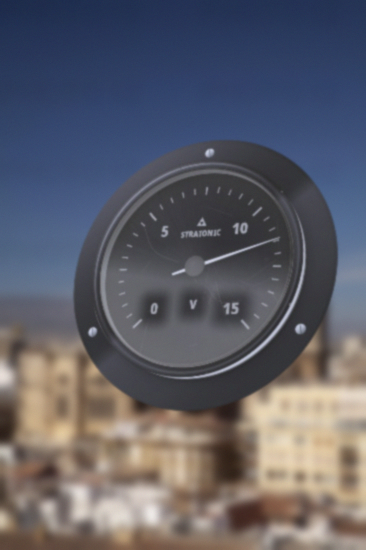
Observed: 11.5 V
